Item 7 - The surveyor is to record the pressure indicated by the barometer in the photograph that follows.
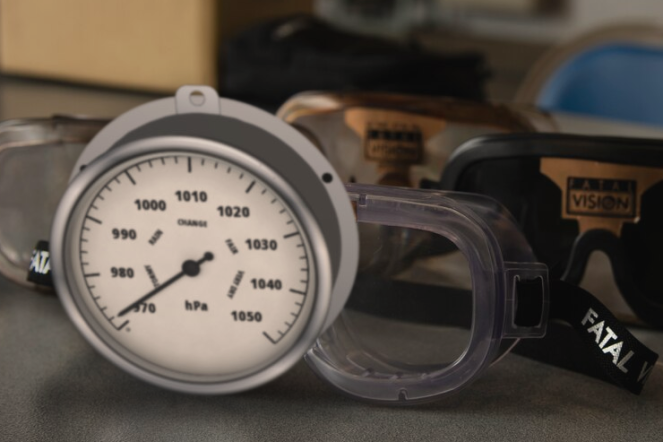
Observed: 972 hPa
